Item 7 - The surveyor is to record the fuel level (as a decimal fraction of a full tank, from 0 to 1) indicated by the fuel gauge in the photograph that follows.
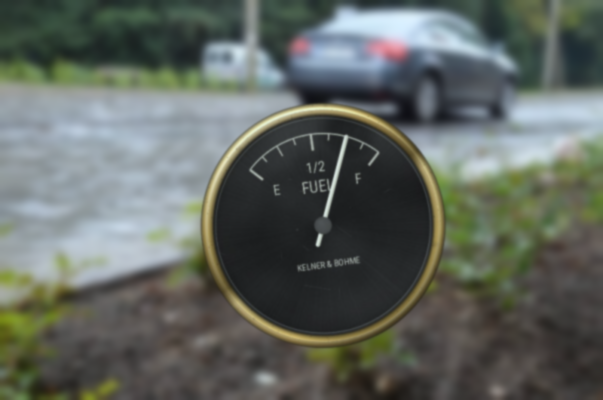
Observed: 0.75
